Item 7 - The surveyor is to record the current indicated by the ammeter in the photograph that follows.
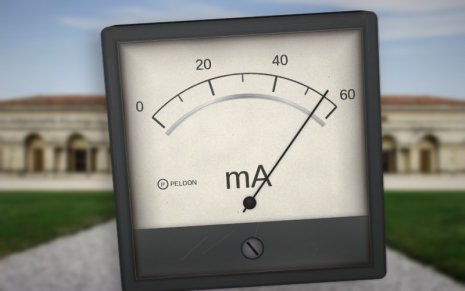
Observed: 55 mA
